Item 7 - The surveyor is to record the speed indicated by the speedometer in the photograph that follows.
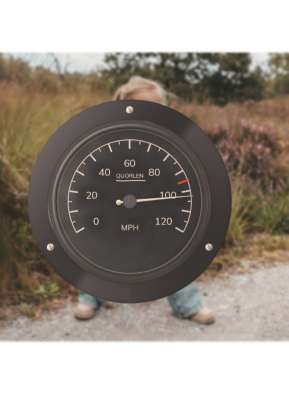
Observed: 102.5 mph
